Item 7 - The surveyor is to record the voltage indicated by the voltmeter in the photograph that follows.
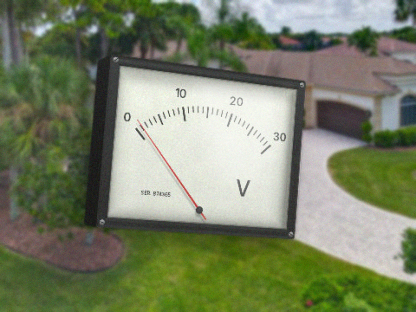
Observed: 1 V
